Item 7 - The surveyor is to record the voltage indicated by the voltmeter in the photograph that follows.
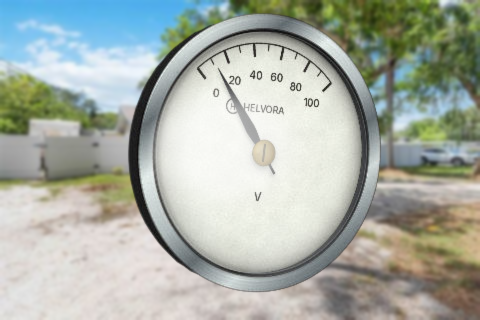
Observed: 10 V
